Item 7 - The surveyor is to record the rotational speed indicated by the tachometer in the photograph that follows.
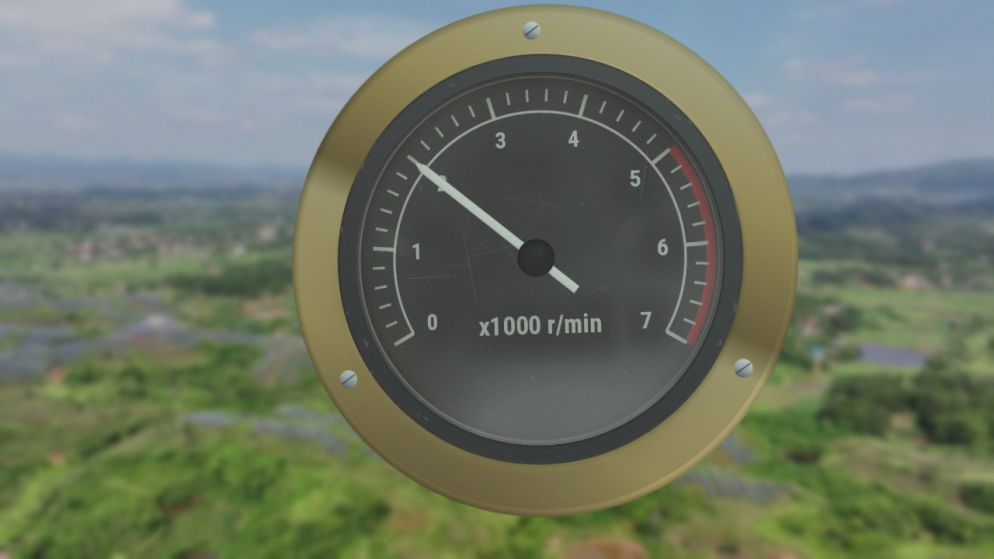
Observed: 2000 rpm
